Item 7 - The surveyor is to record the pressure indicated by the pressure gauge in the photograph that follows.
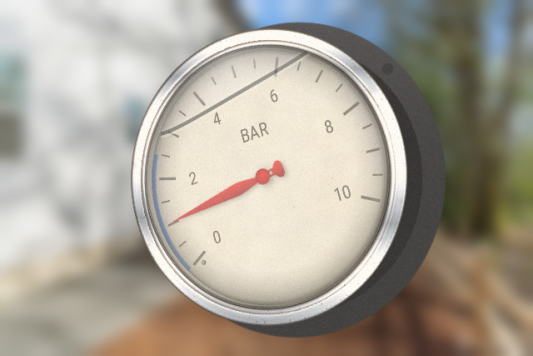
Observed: 1 bar
